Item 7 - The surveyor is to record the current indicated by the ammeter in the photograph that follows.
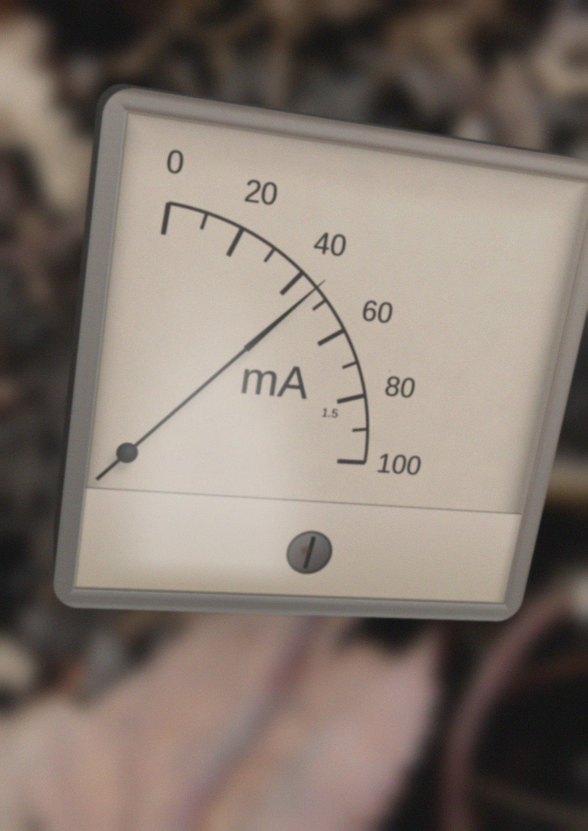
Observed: 45 mA
